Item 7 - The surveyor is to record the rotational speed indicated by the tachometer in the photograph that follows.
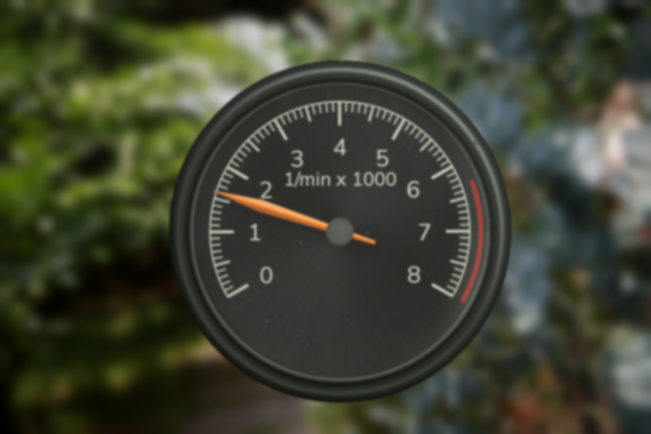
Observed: 1600 rpm
